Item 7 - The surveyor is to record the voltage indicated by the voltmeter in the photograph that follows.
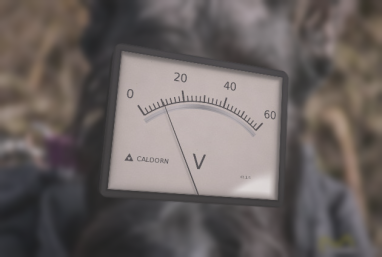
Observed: 10 V
